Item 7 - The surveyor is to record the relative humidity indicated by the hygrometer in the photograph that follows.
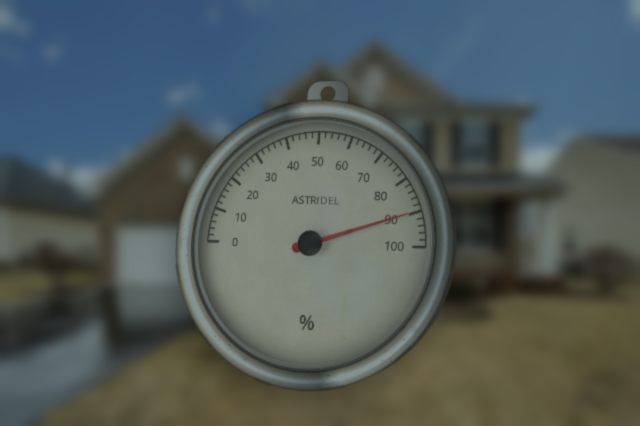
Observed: 90 %
